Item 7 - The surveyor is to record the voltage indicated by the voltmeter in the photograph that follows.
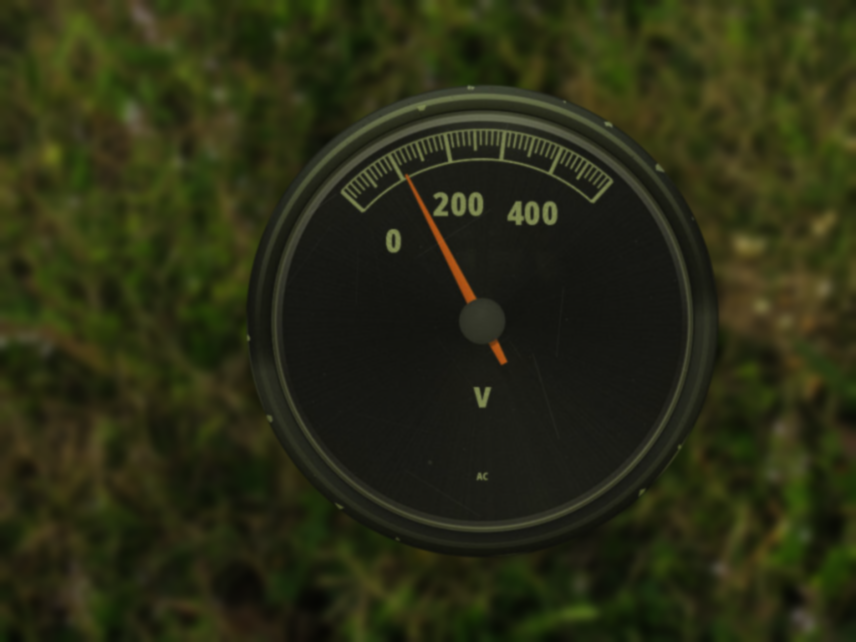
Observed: 110 V
